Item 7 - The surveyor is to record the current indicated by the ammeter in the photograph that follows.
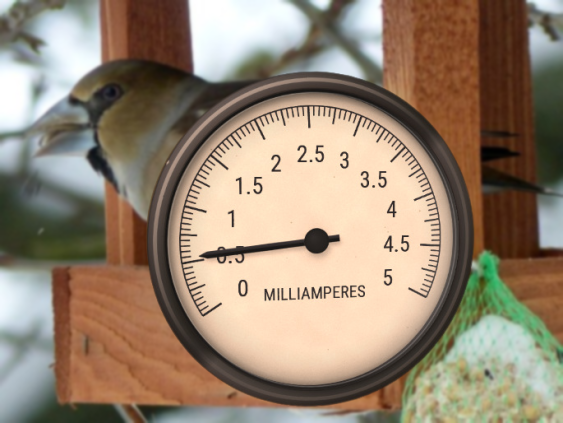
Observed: 0.55 mA
